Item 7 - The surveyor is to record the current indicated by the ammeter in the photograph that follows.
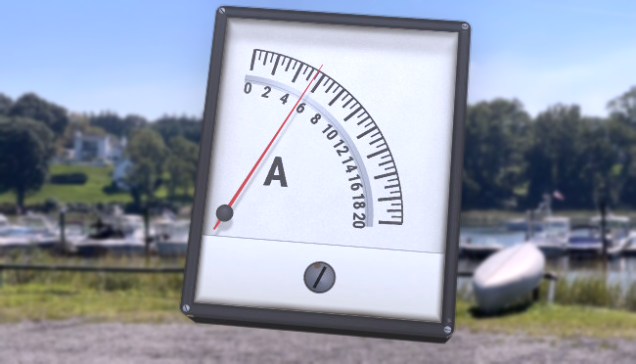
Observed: 5.5 A
